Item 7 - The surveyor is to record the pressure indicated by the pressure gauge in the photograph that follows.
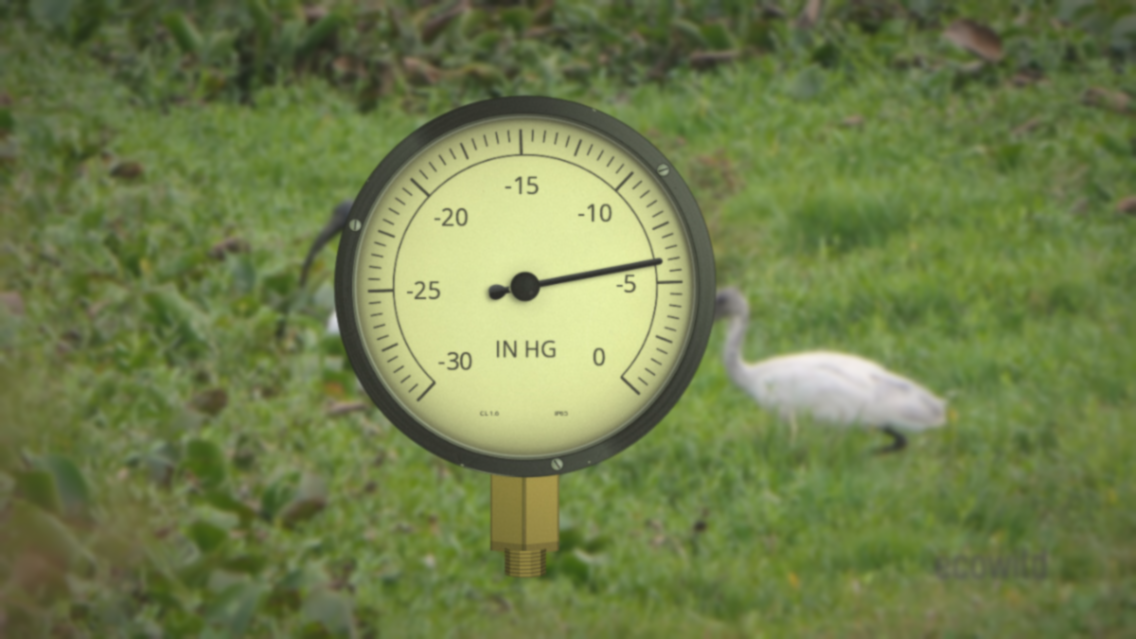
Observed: -6 inHg
